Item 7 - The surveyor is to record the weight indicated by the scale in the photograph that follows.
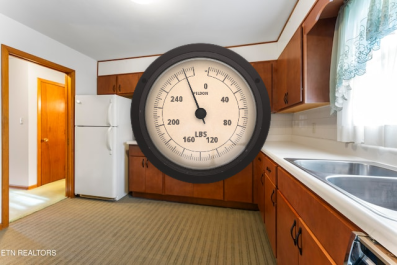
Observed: 270 lb
